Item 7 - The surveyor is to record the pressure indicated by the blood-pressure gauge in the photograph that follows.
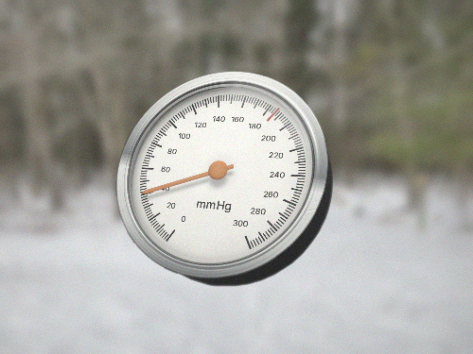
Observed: 40 mmHg
